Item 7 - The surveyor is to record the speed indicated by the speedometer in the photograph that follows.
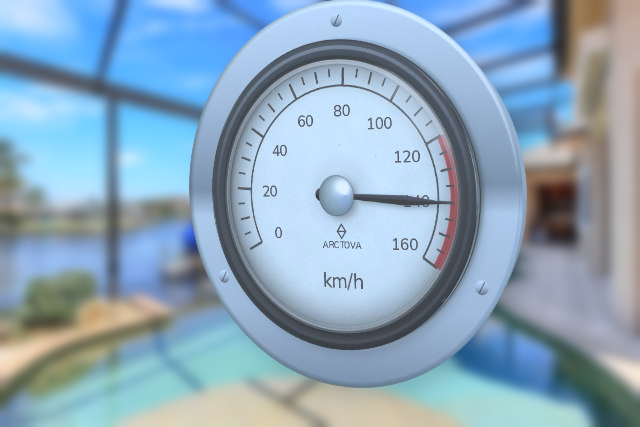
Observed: 140 km/h
